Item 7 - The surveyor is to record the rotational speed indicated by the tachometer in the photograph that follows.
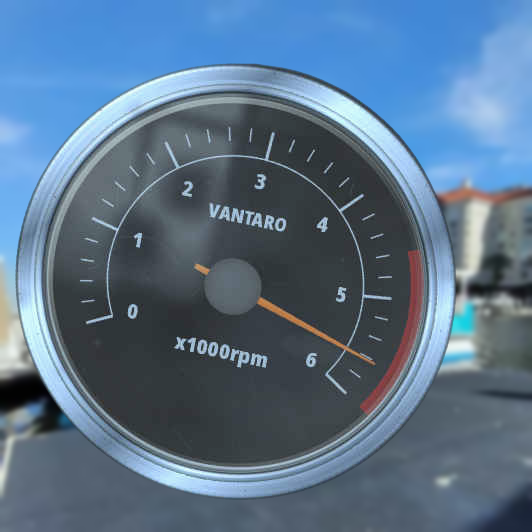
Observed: 5600 rpm
